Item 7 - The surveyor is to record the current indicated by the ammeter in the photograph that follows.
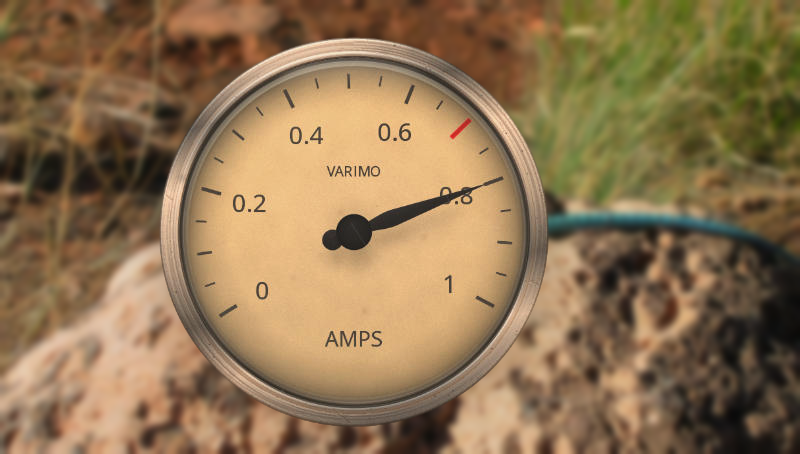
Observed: 0.8 A
